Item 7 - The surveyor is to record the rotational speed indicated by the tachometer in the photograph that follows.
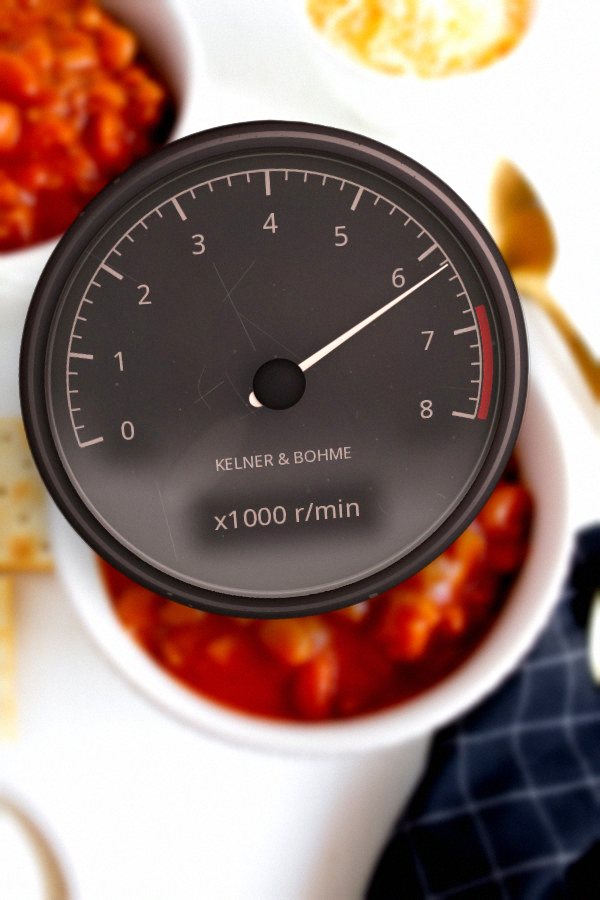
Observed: 6200 rpm
